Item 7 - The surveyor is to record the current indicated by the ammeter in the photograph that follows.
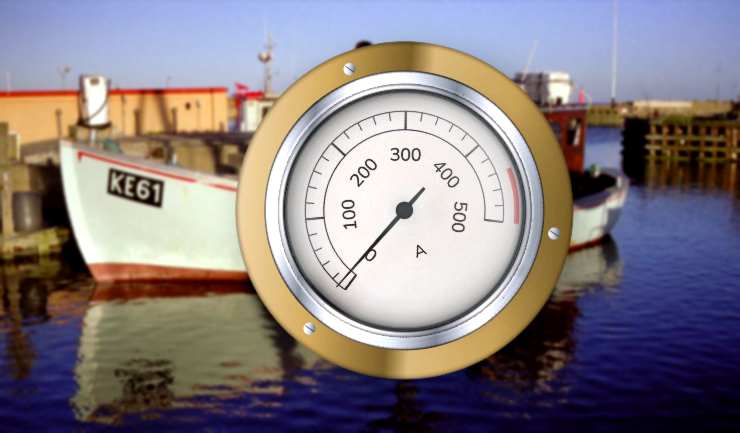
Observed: 10 A
